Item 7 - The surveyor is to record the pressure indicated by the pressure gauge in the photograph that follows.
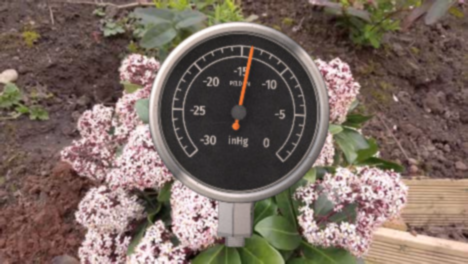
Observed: -14 inHg
